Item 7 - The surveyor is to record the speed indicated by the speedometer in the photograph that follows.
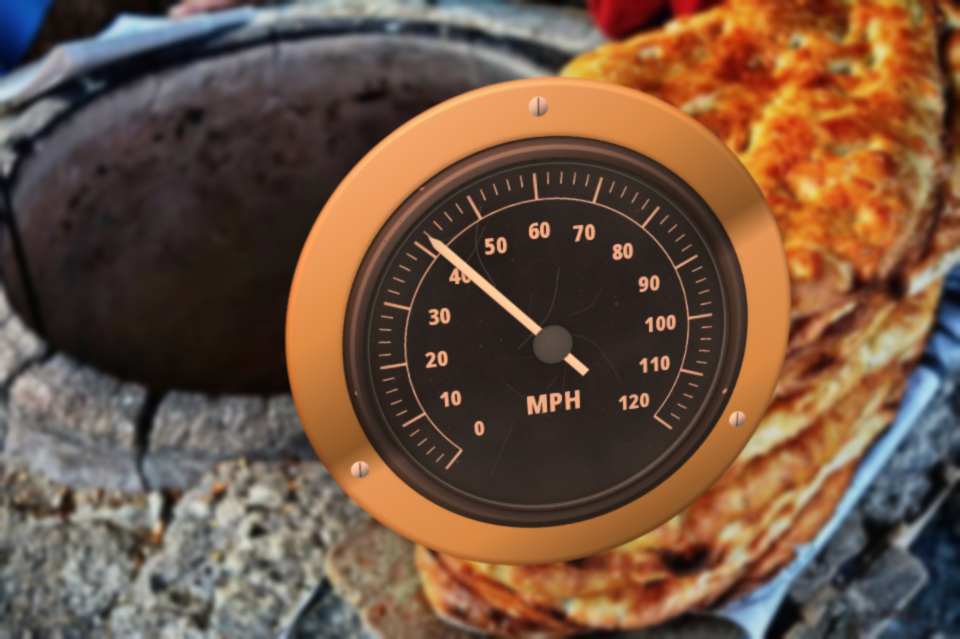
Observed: 42 mph
